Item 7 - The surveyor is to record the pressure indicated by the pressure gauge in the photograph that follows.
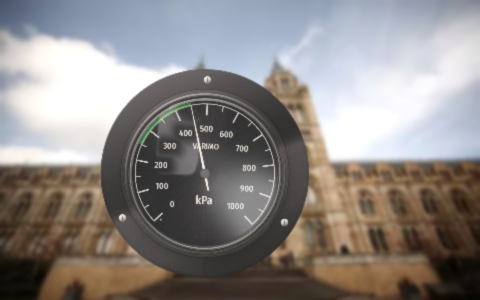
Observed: 450 kPa
